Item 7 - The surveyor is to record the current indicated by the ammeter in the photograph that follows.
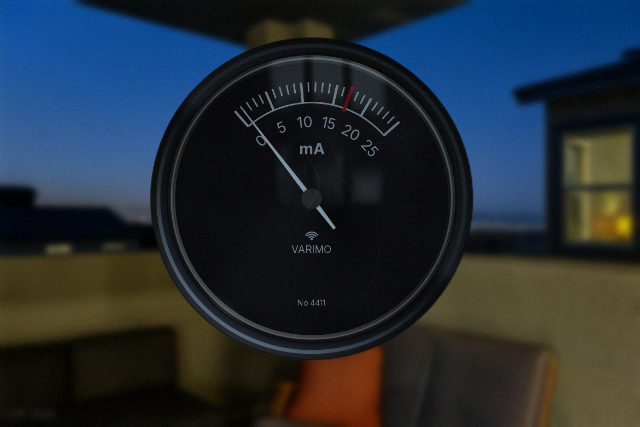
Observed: 1 mA
